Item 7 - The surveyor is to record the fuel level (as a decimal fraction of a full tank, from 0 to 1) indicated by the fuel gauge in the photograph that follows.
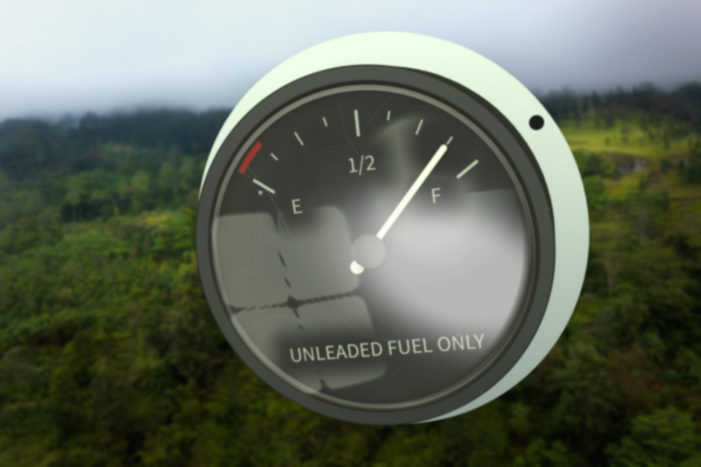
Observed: 0.875
